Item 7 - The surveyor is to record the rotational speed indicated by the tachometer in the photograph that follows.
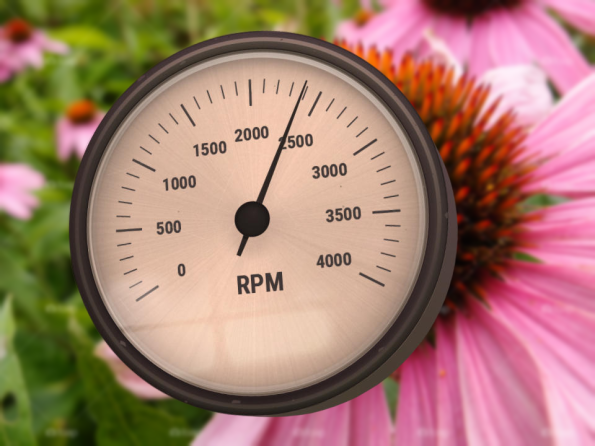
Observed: 2400 rpm
